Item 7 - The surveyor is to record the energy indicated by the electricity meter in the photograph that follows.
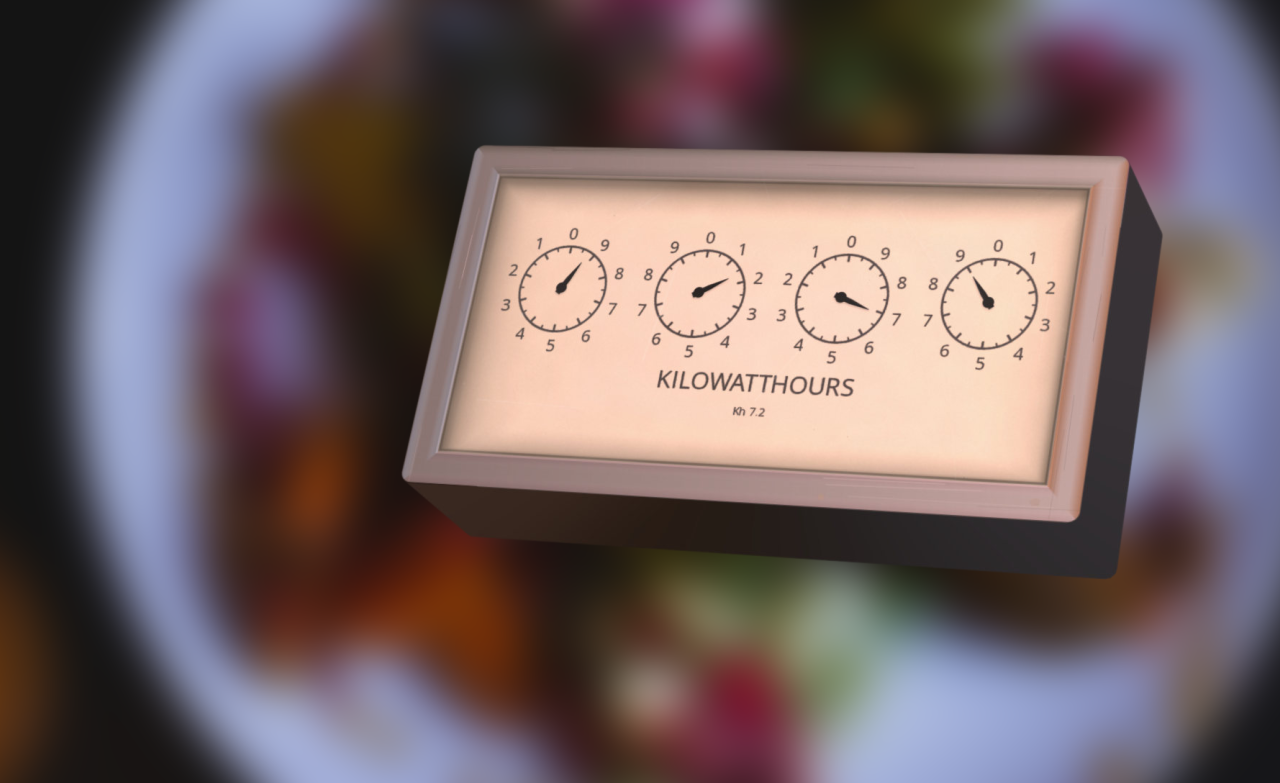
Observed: 9169 kWh
